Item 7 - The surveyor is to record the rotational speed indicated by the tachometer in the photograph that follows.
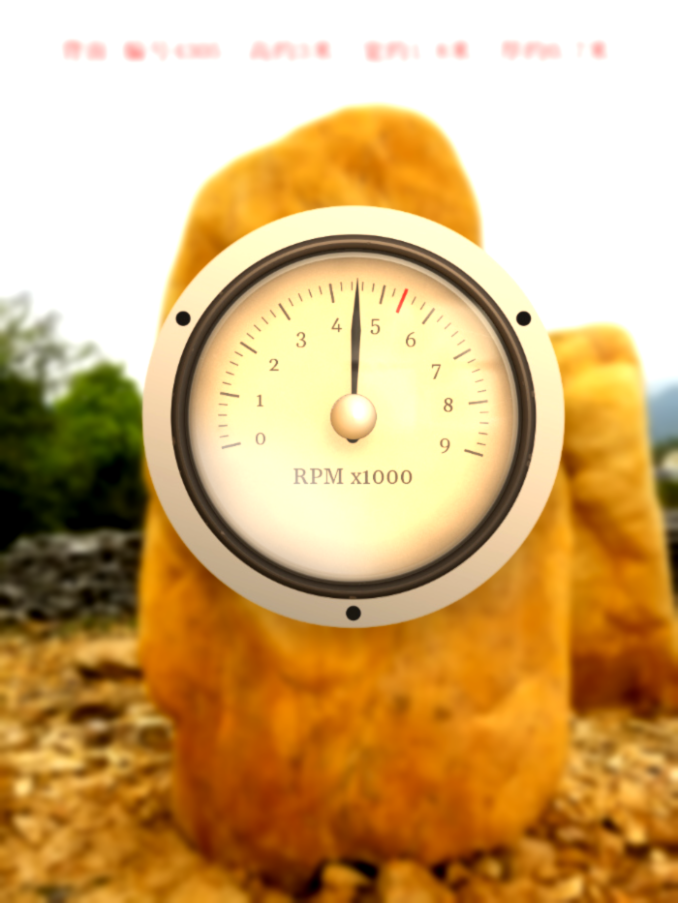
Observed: 4500 rpm
